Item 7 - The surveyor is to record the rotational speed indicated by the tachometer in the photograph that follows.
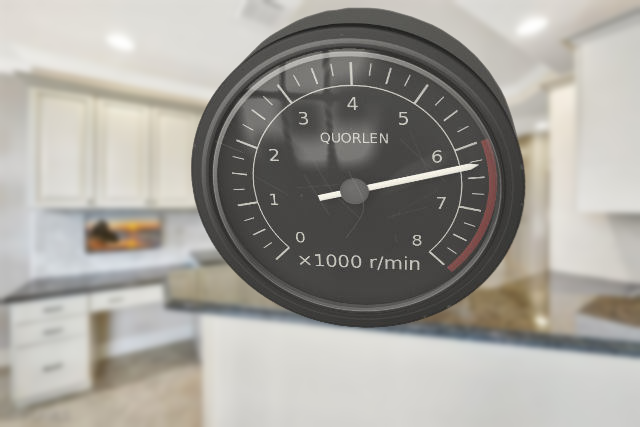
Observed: 6250 rpm
